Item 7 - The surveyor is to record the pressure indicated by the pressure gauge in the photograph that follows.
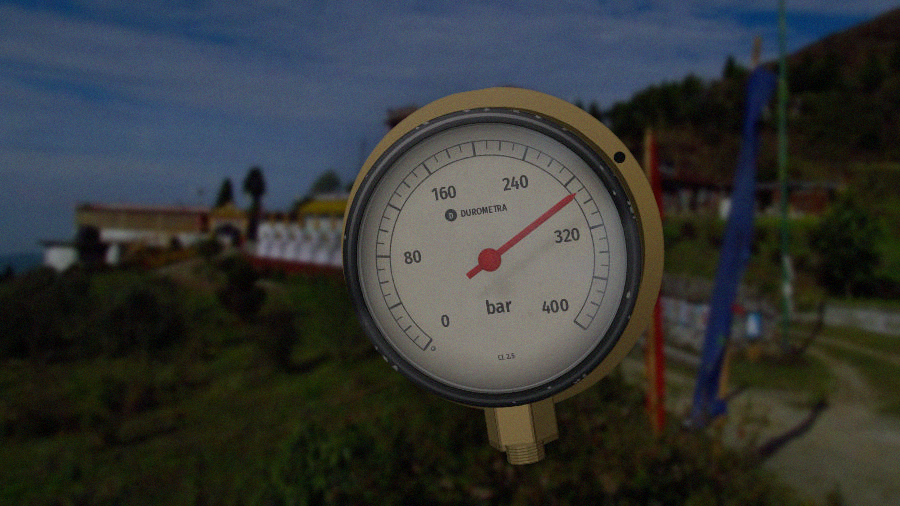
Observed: 290 bar
